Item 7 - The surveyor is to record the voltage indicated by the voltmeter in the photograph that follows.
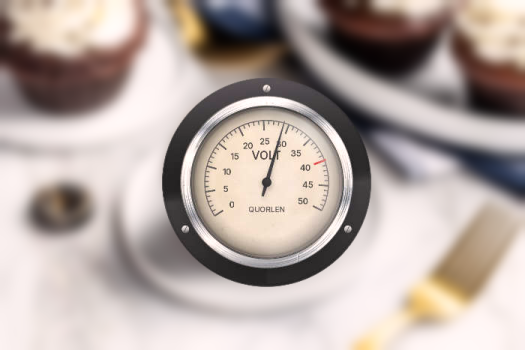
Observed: 29 V
